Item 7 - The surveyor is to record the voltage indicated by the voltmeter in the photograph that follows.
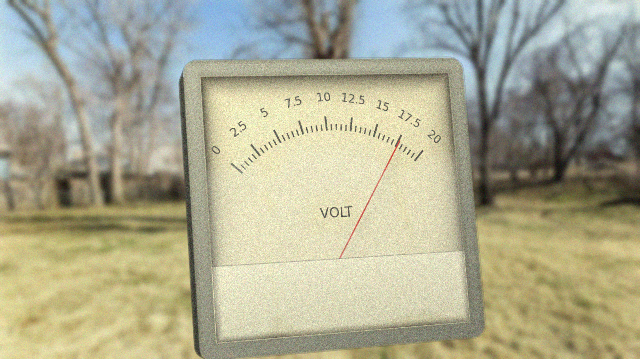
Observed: 17.5 V
